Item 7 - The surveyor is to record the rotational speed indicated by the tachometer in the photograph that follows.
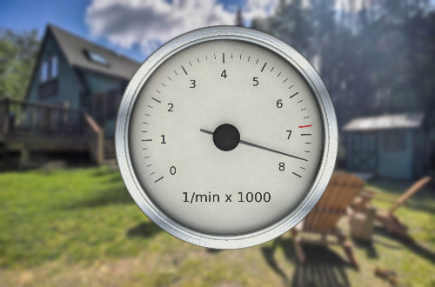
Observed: 7600 rpm
